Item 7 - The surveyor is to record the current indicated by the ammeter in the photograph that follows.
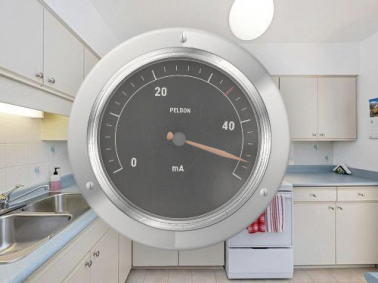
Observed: 47 mA
